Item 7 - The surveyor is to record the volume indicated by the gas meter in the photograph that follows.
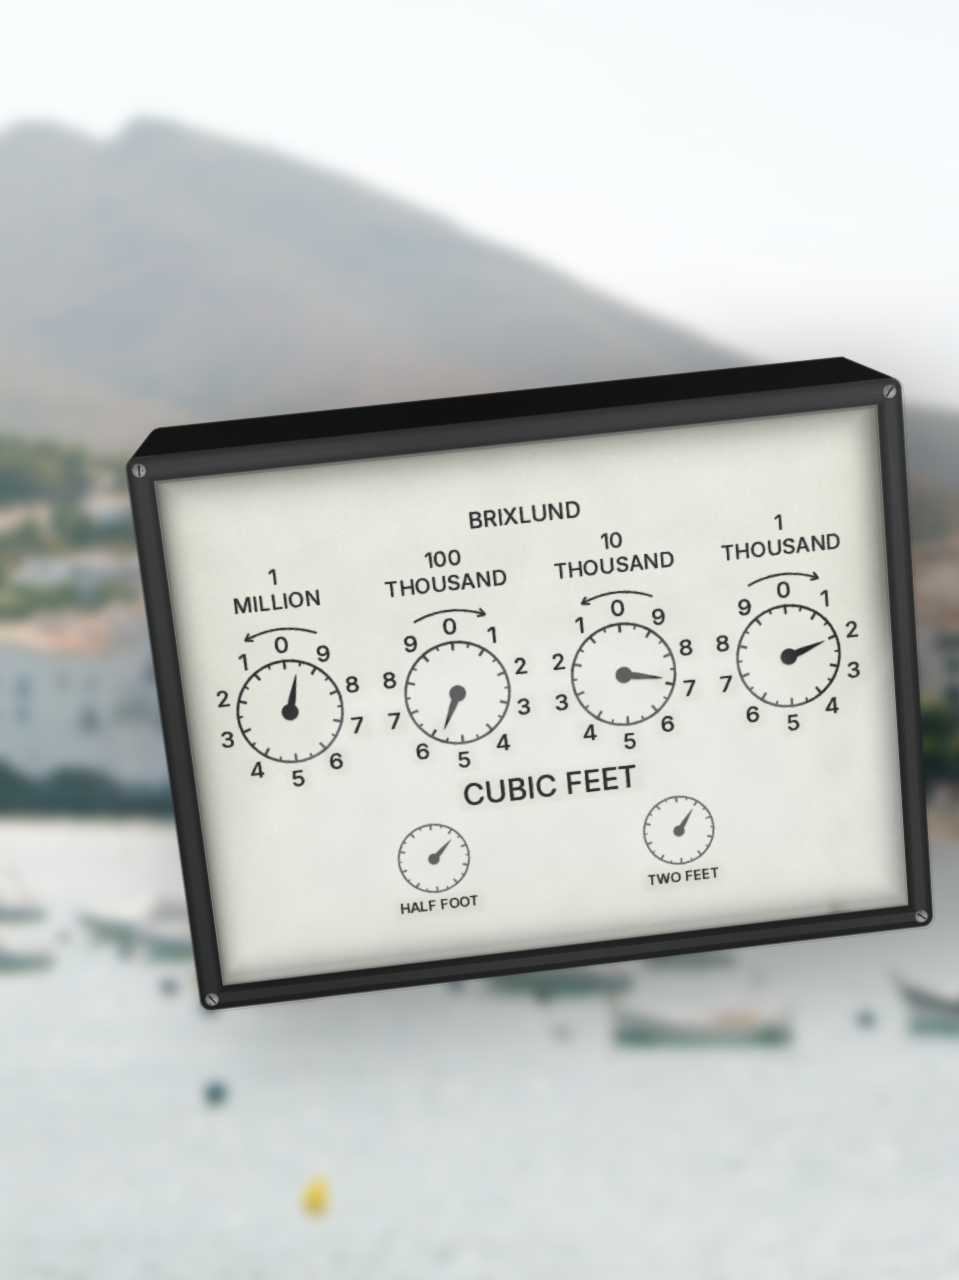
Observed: 957200 ft³
